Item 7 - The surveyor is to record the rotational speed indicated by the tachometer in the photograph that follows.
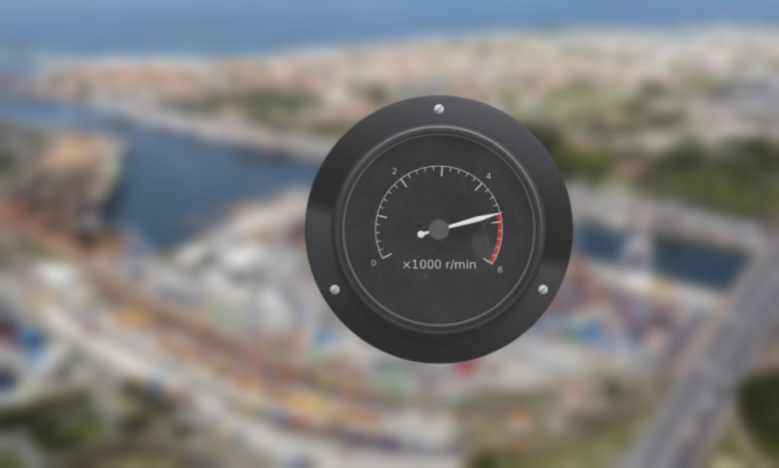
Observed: 4800 rpm
